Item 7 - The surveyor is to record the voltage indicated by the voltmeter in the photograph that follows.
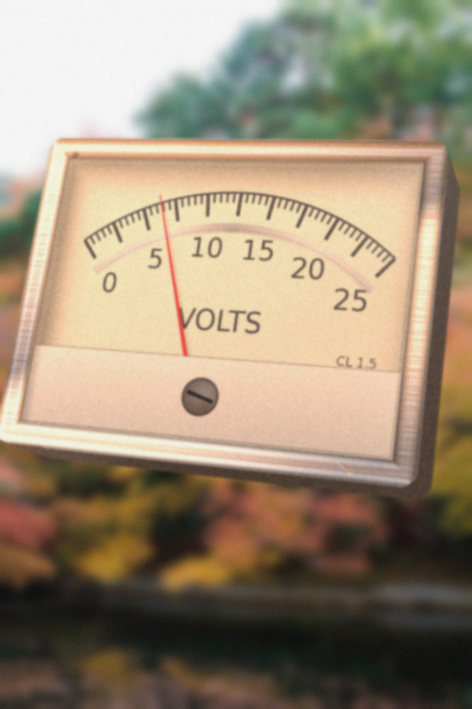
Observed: 6.5 V
